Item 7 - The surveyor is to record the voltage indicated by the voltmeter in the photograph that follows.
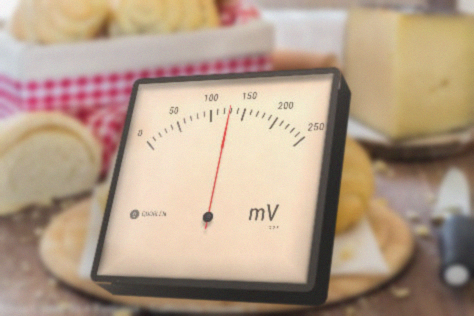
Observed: 130 mV
